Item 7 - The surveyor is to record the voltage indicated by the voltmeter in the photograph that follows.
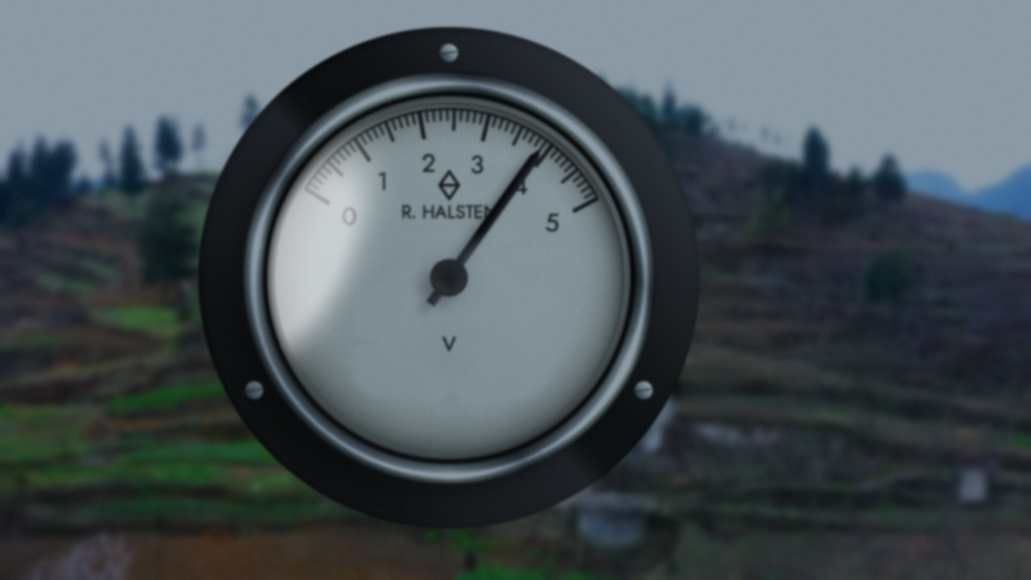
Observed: 3.9 V
